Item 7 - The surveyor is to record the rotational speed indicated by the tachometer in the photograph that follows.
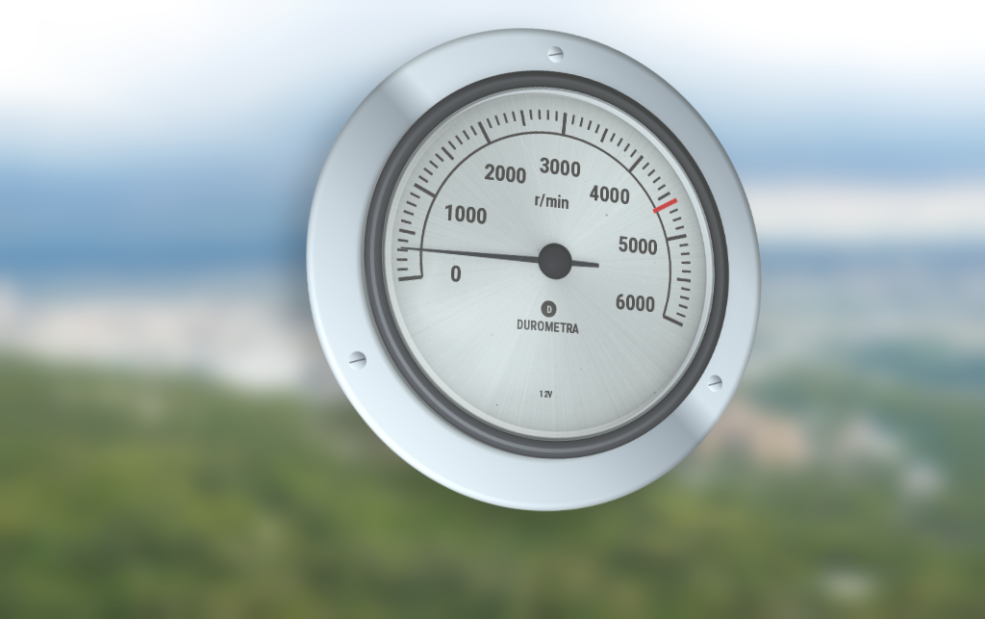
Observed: 300 rpm
